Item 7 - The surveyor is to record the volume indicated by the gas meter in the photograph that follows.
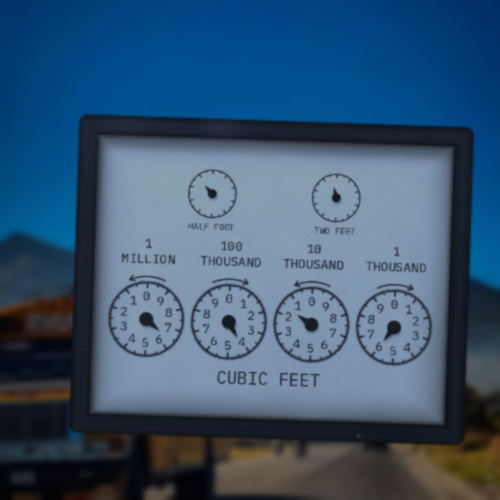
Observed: 641600 ft³
